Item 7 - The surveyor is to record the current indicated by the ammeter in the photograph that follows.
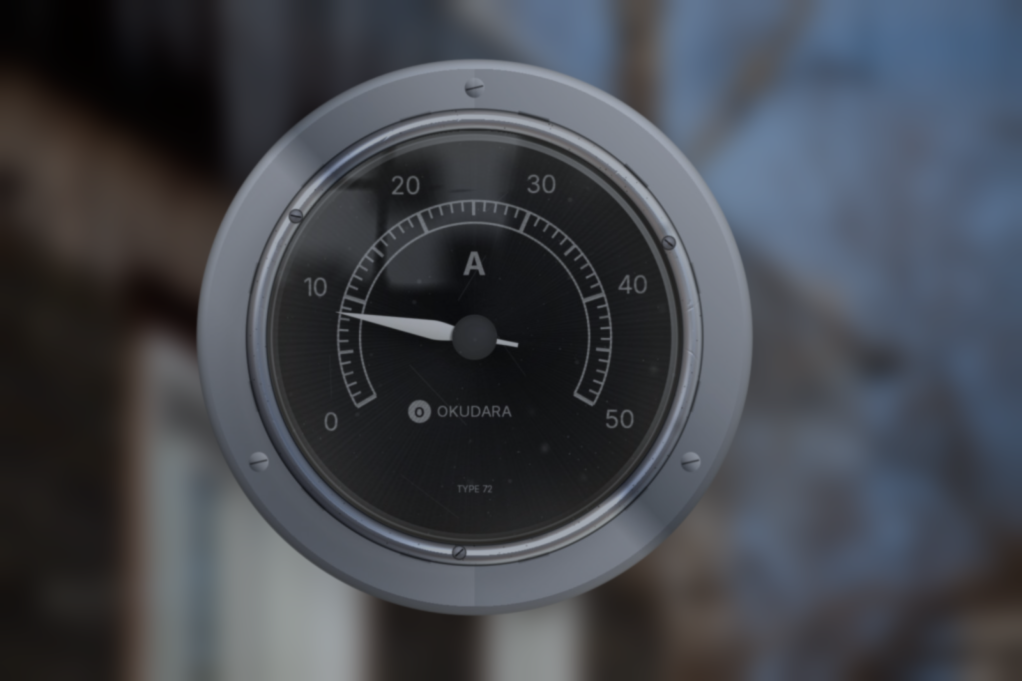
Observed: 8.5 A
